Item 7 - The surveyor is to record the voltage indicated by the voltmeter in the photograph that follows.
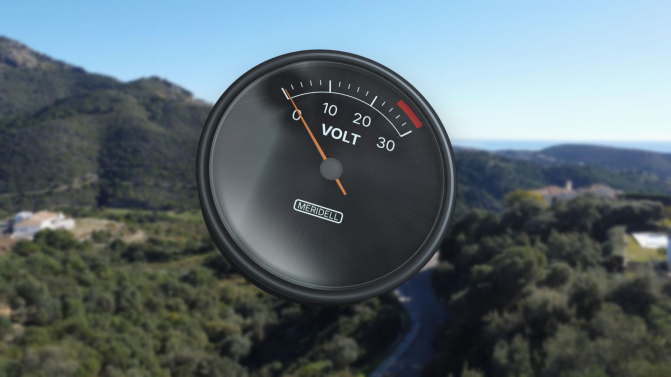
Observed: 0 V
